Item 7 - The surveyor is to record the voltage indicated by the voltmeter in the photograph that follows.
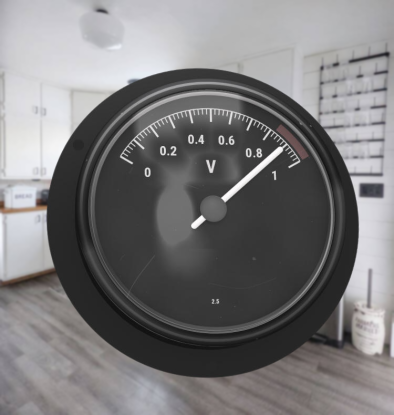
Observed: 0.9 V
